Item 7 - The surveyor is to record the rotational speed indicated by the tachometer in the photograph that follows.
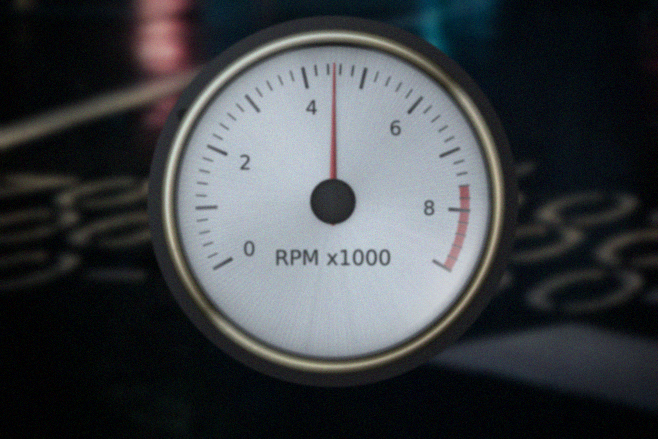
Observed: 4500 rpm
